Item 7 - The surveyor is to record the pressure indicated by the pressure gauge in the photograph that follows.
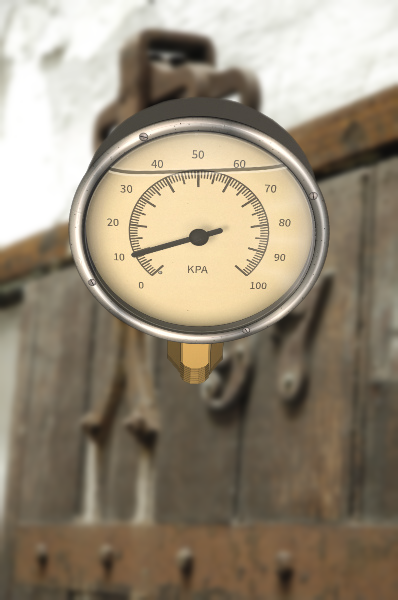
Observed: 10 kPa
